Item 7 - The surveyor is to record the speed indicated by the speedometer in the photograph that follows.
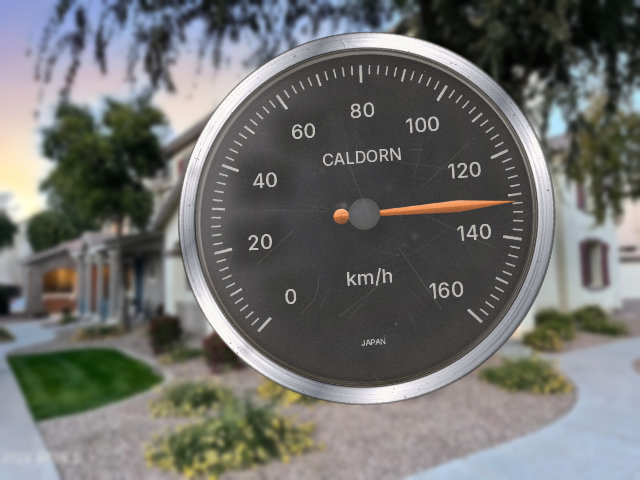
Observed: 132 km/h
